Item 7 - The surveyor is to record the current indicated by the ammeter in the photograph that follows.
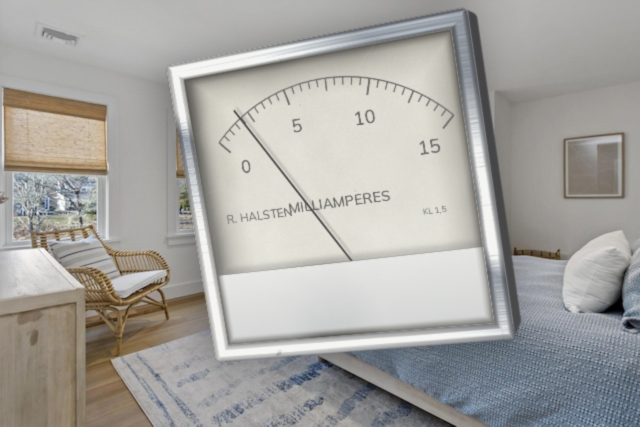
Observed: 2 mA
